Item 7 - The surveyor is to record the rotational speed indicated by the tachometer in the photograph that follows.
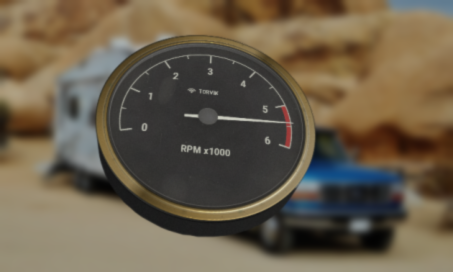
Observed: 5500 rpm
